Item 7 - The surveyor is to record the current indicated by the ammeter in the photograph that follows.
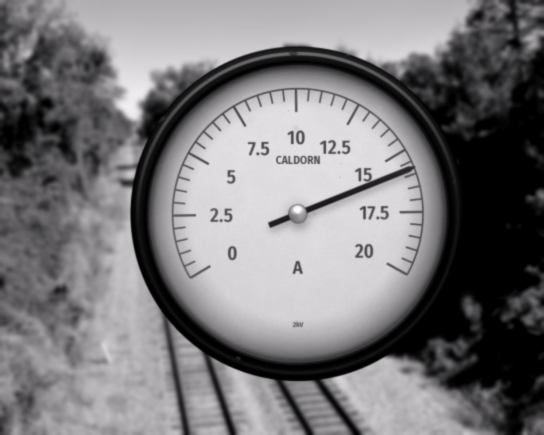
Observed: 15.75 A
